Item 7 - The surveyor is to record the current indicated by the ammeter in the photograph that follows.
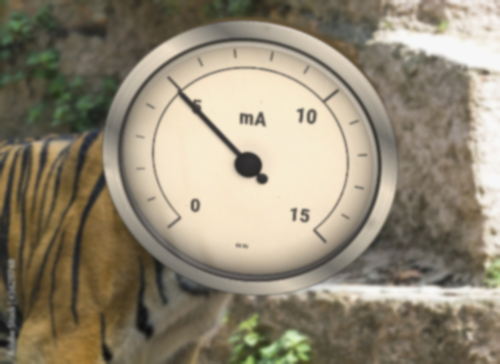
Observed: 5 mA
